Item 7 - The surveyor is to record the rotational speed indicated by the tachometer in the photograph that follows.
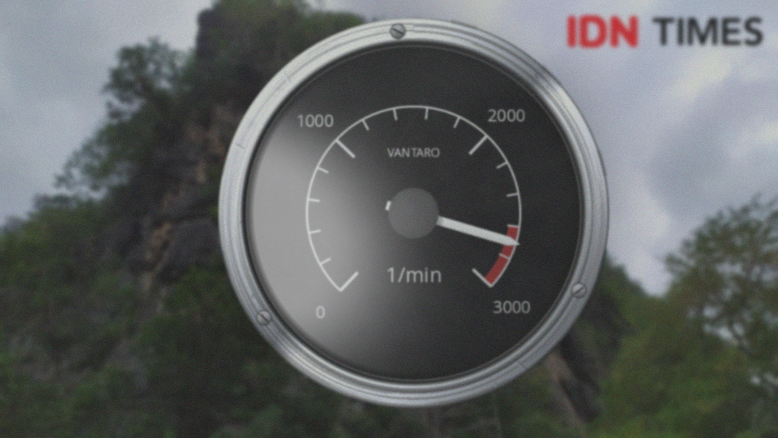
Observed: 2700 rpm
